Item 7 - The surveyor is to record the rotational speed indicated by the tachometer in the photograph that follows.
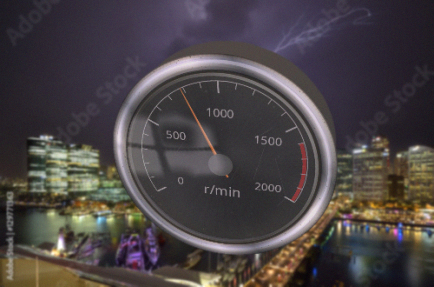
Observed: 800 rpm
